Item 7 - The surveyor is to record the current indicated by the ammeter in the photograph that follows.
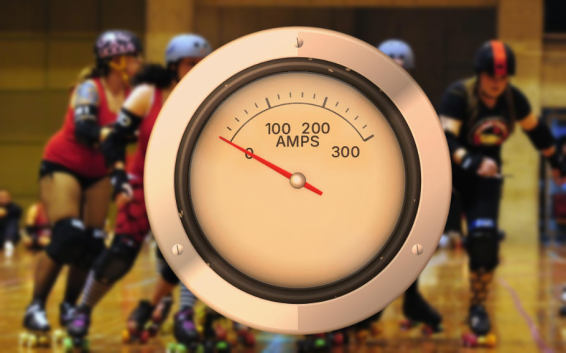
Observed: 0 A
